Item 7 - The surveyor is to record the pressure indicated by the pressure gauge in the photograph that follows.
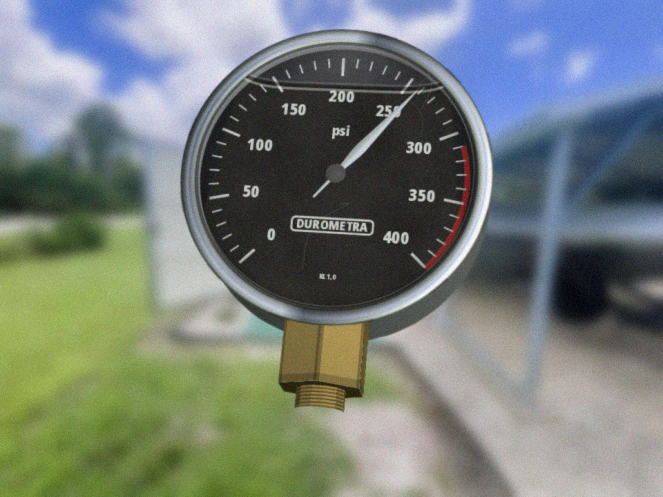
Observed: 260 psi
